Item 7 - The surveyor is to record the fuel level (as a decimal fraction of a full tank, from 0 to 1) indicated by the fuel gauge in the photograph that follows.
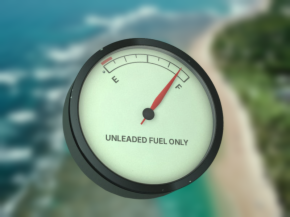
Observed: 0.875
